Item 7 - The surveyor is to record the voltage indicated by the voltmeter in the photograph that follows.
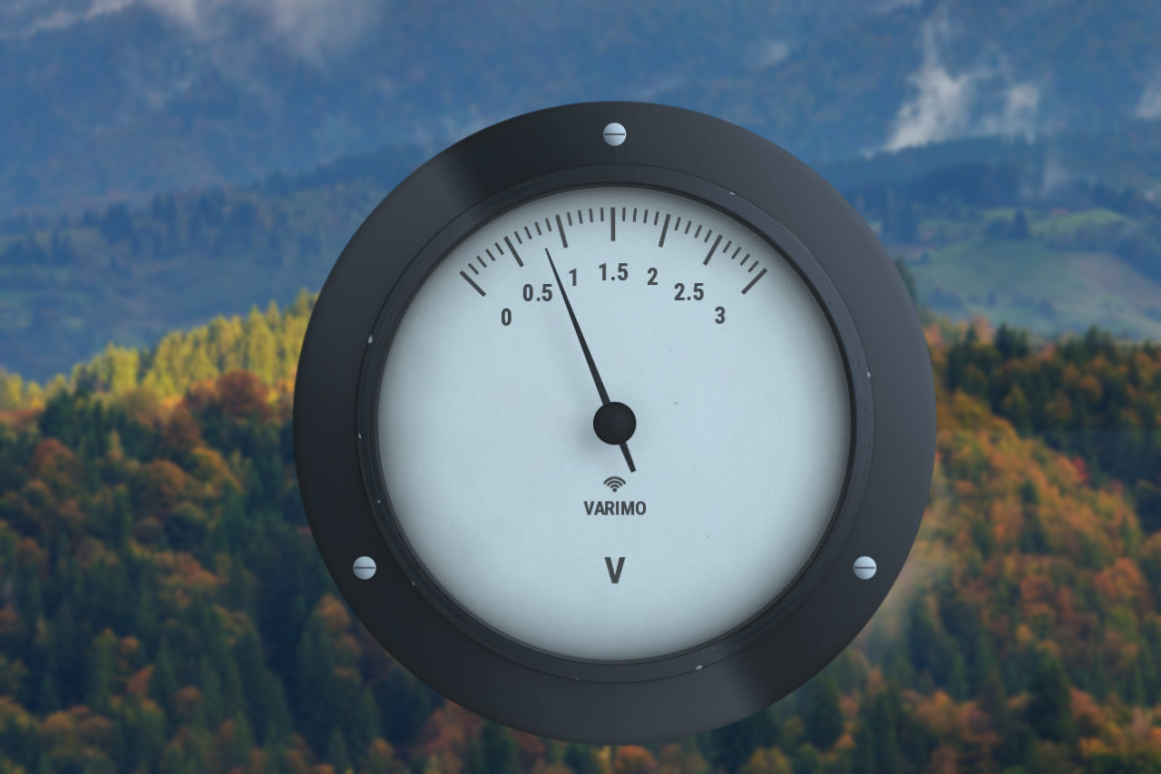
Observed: 0.8 V
